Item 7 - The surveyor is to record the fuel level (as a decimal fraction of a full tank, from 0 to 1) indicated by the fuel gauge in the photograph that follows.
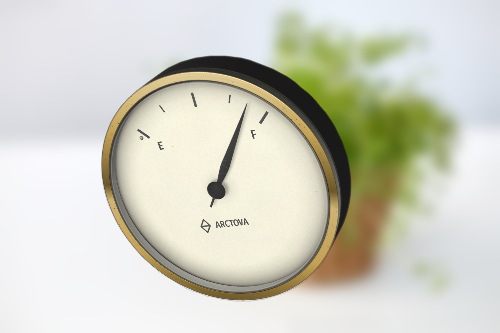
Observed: 0.875
